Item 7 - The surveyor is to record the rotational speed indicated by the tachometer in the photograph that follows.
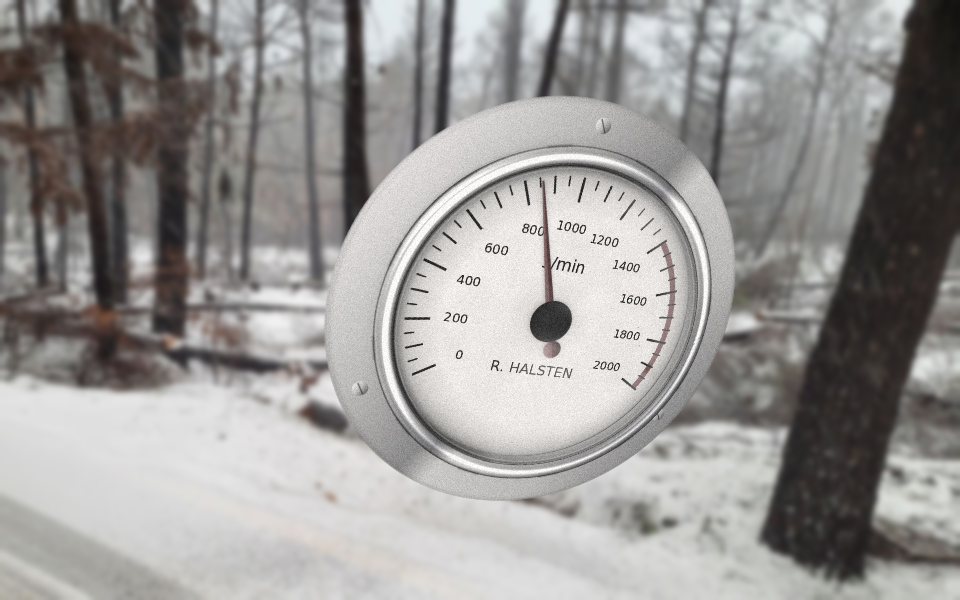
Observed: 850 rpm
